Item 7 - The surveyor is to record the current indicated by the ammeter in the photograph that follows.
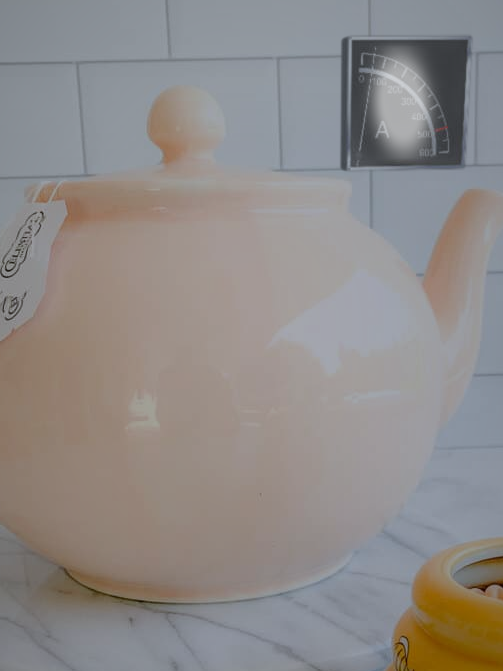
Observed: 50 A
